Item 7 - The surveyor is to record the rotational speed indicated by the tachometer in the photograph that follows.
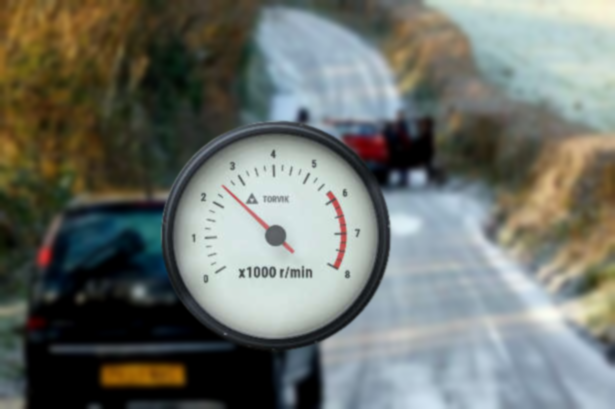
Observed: 2500 rpm
